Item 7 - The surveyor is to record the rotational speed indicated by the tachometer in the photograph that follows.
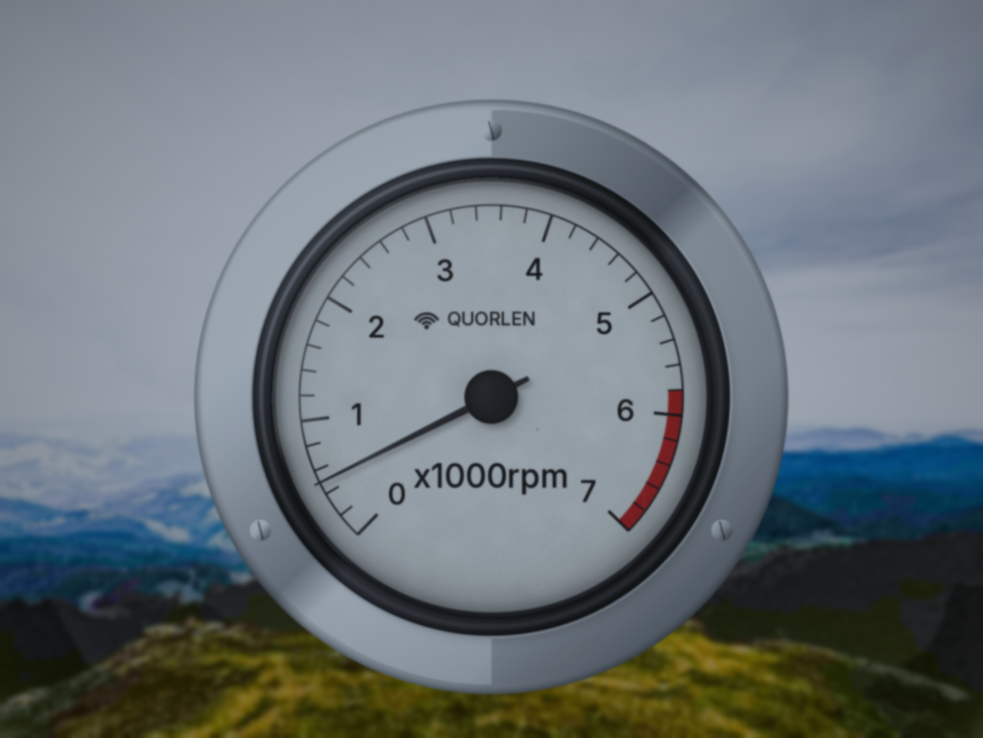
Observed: 500 rpm
